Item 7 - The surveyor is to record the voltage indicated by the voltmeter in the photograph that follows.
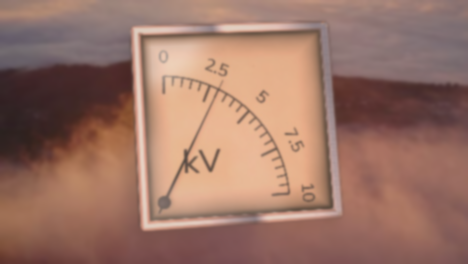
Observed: 3 kV
